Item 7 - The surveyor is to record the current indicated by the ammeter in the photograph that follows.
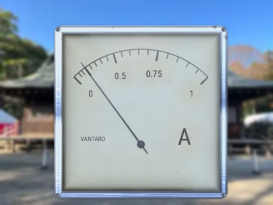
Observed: 0.25 A
